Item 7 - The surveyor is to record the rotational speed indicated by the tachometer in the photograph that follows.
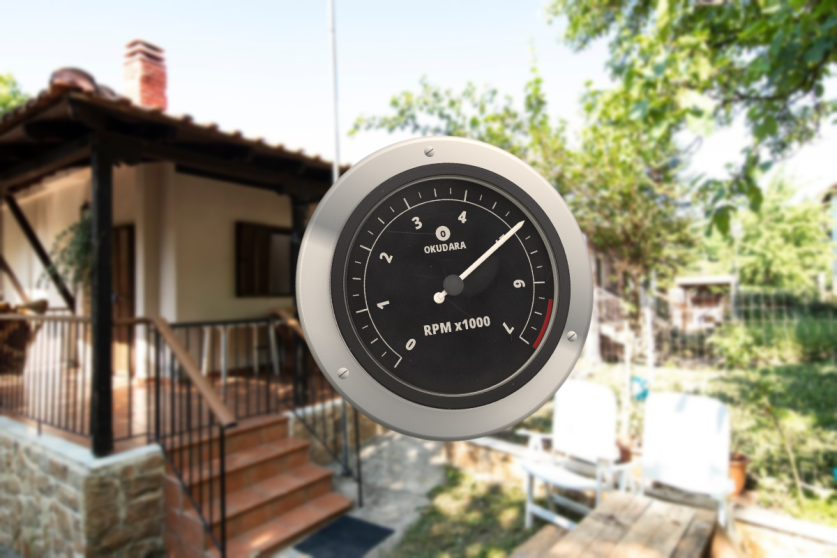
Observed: 5000 rpm
